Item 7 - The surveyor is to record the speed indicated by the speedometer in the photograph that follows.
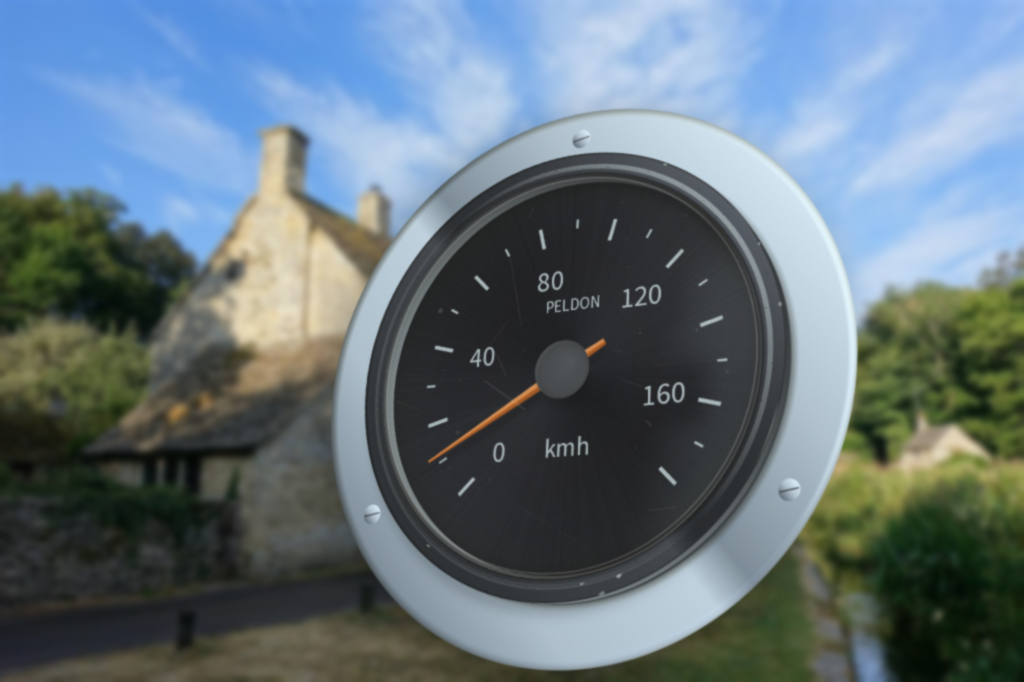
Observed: 10 km/h
